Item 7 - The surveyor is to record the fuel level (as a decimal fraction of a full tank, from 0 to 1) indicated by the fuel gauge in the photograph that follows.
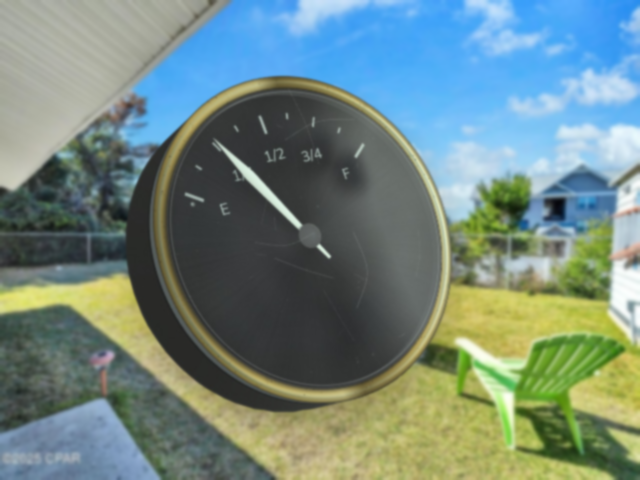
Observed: 0.25
